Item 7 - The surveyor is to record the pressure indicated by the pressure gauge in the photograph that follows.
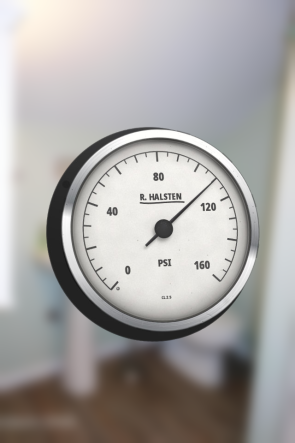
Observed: 110 psi
